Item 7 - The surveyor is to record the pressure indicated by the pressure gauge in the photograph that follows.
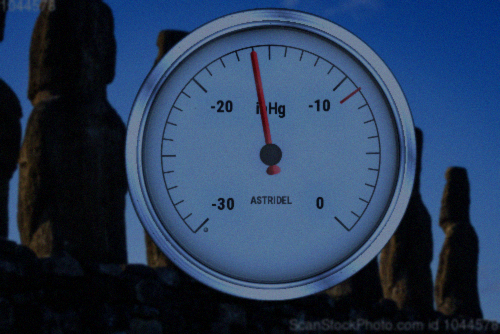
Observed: -16 inHg
